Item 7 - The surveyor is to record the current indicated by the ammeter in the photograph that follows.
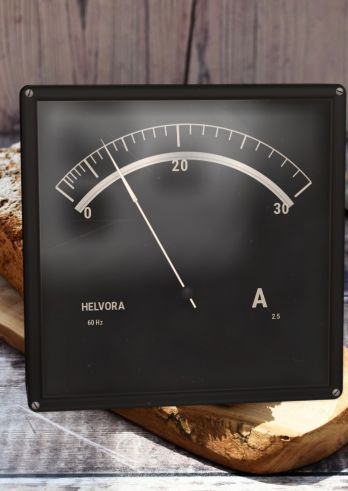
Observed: 13 A
